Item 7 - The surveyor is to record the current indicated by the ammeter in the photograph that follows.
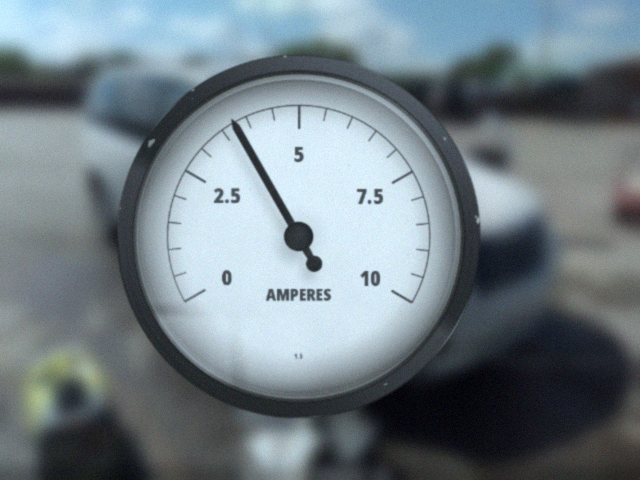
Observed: 3.75 A
